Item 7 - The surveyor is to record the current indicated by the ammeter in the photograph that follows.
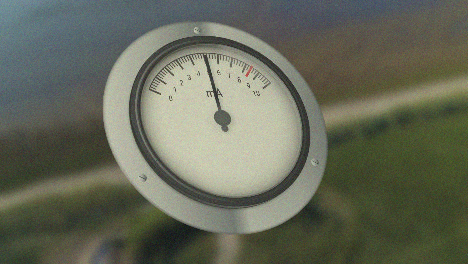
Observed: 5 mA
